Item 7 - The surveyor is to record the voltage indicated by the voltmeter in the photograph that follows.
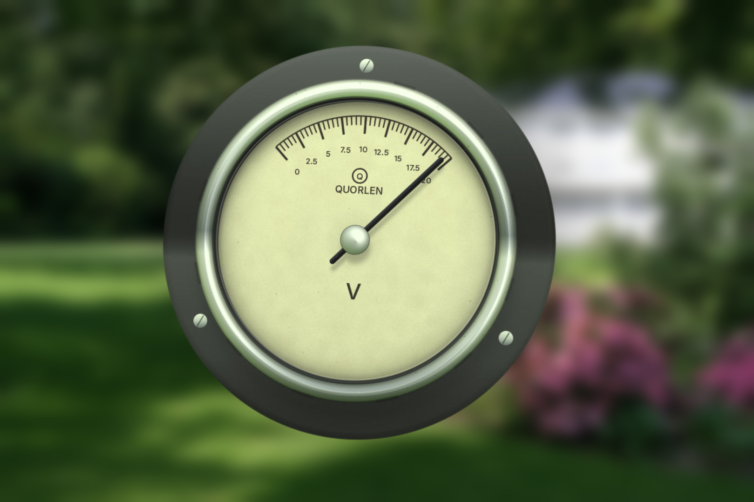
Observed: 19.5 V
